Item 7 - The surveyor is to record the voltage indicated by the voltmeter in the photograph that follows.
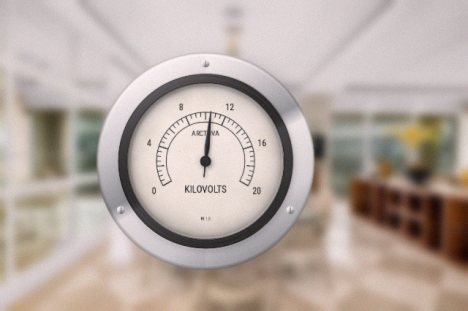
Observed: 10.5 kV
